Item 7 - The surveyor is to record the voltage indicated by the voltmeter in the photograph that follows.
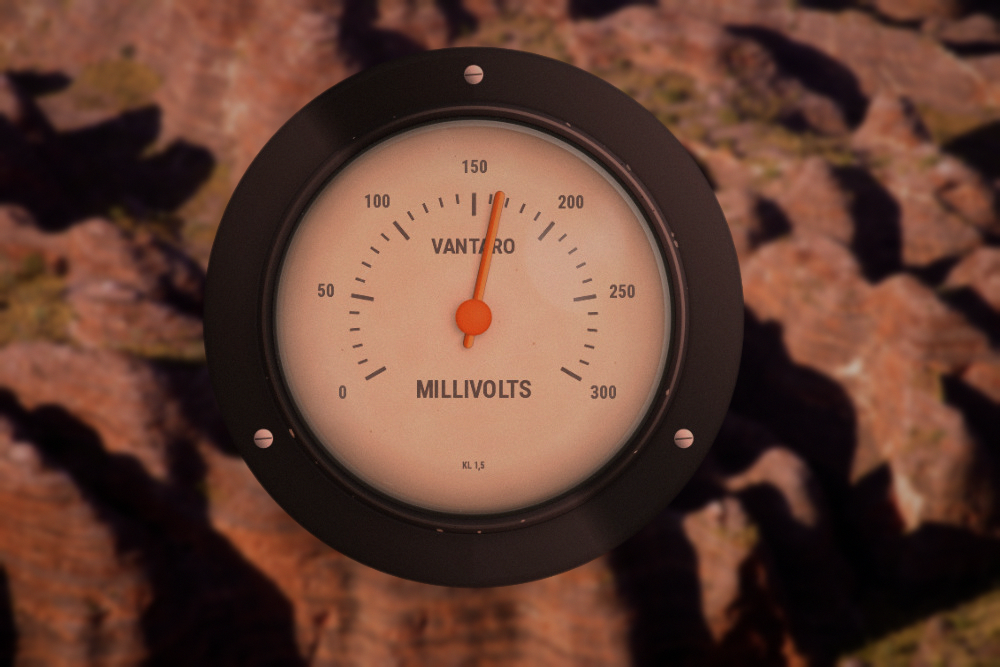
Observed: 165 mV
